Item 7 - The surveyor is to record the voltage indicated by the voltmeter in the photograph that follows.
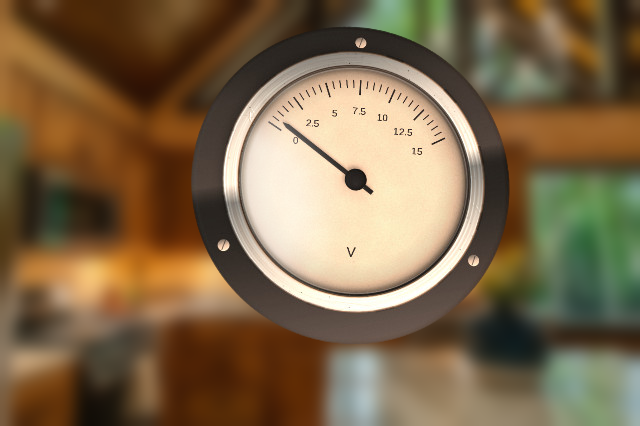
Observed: 0.5 V
